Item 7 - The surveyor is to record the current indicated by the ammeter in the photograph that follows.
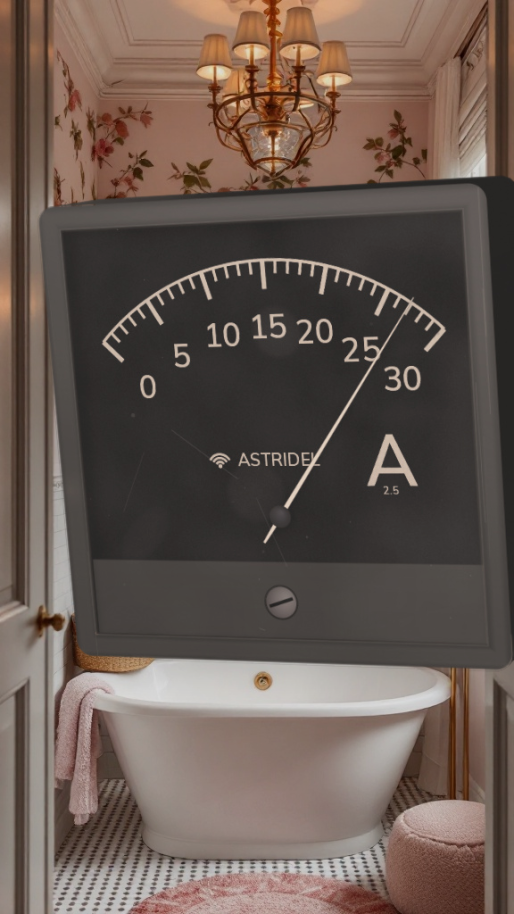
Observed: 27 A
